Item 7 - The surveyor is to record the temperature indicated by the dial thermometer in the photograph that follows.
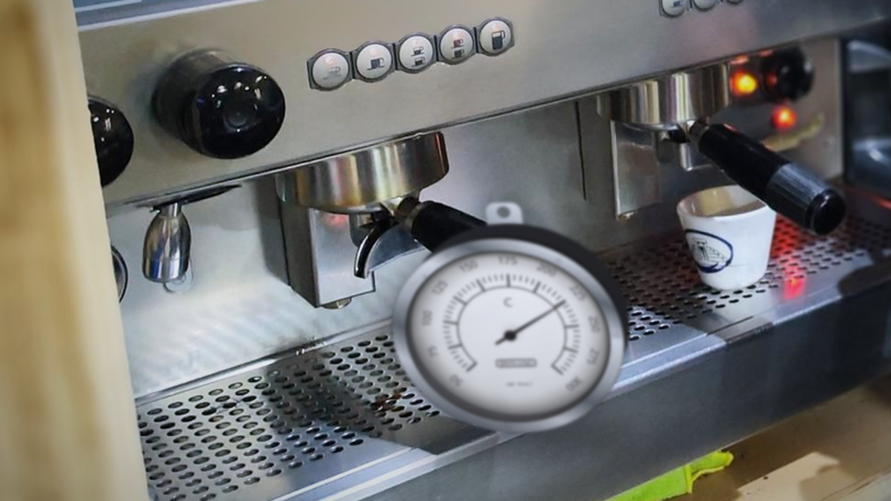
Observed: 225 °C
